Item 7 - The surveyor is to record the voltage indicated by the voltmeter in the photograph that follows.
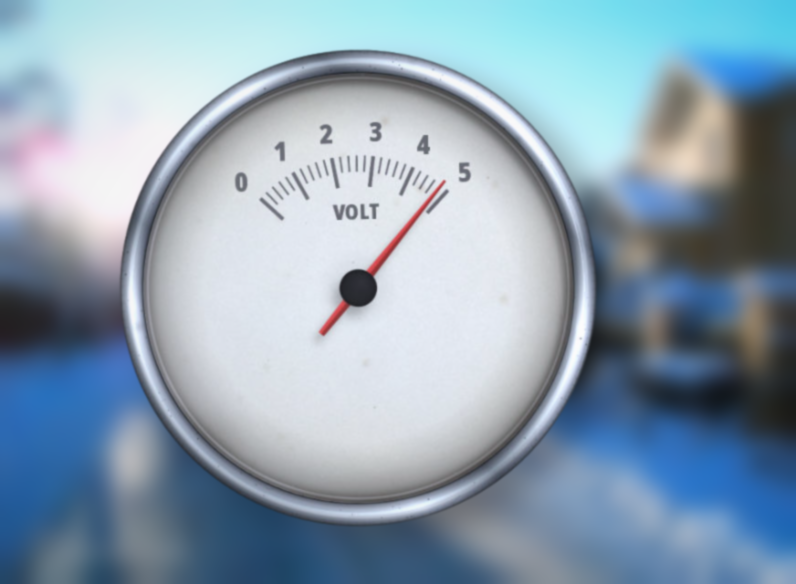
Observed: 4.8 V
